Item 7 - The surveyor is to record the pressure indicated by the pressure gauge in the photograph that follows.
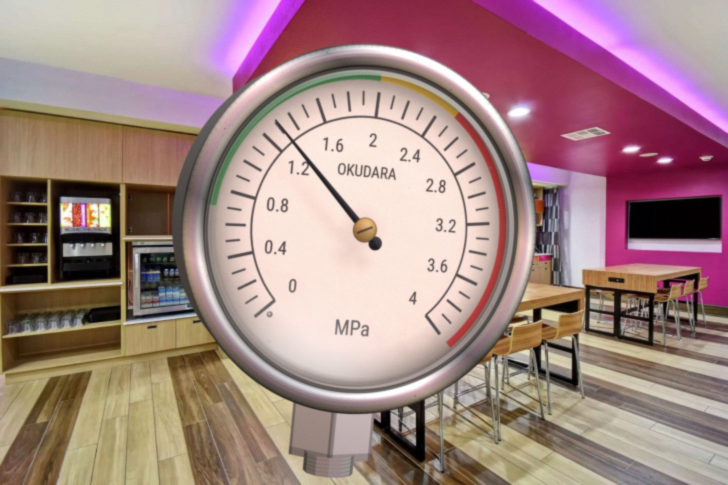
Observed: 1.3 MPa
